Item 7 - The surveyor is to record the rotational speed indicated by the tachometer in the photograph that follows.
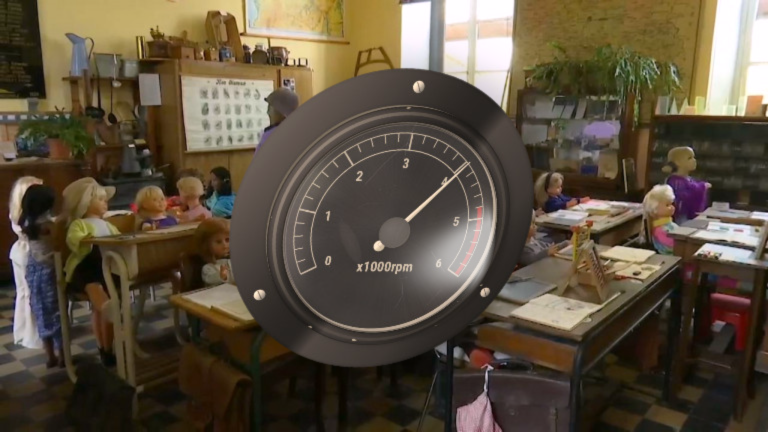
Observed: 4000 rpm
